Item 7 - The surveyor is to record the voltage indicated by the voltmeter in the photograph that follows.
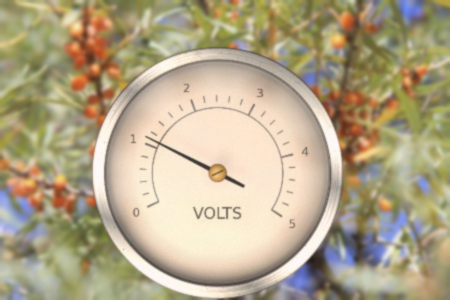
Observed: 1.1 V
